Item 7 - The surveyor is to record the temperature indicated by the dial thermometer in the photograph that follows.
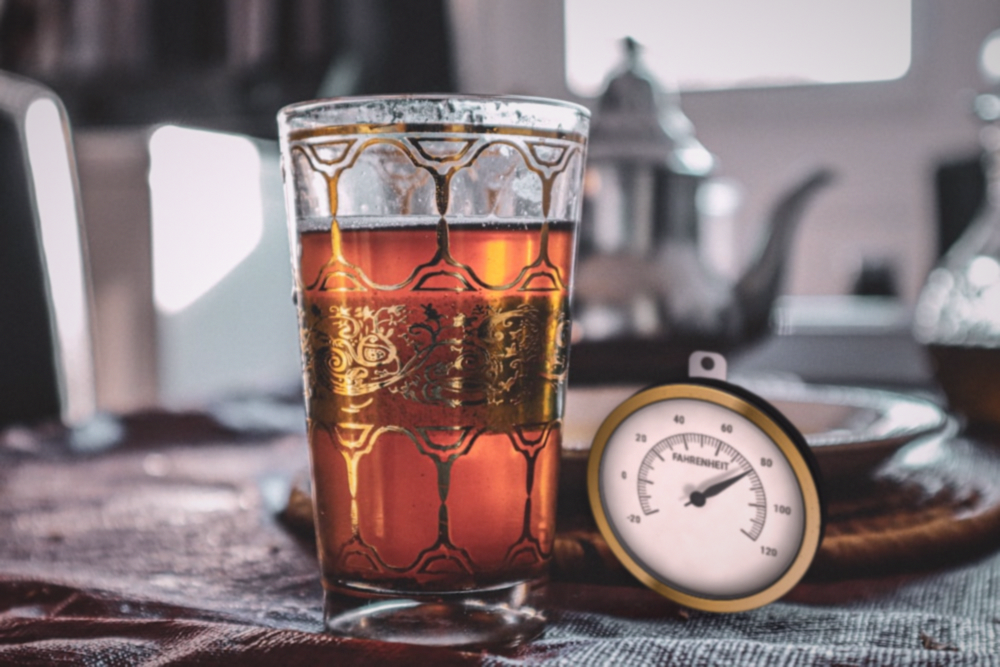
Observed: 80 °F
